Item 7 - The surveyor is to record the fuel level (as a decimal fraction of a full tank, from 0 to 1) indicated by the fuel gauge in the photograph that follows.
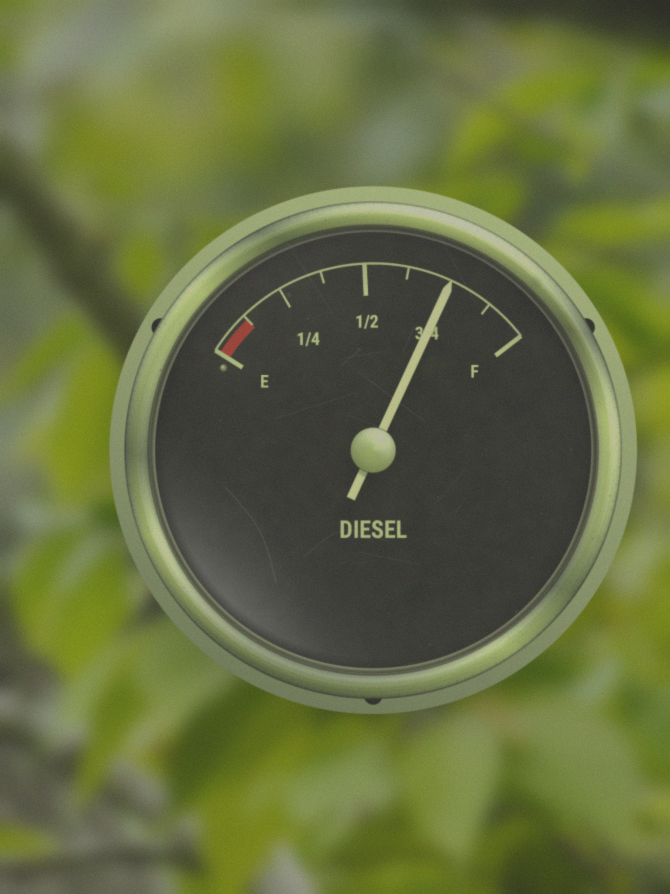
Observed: 0.75
